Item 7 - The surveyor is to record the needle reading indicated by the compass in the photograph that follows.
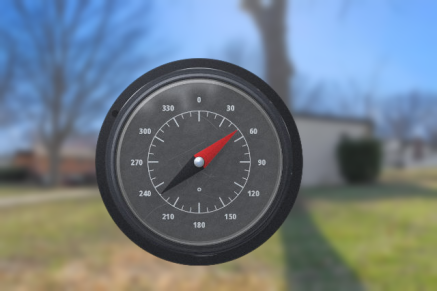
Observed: 50 °
